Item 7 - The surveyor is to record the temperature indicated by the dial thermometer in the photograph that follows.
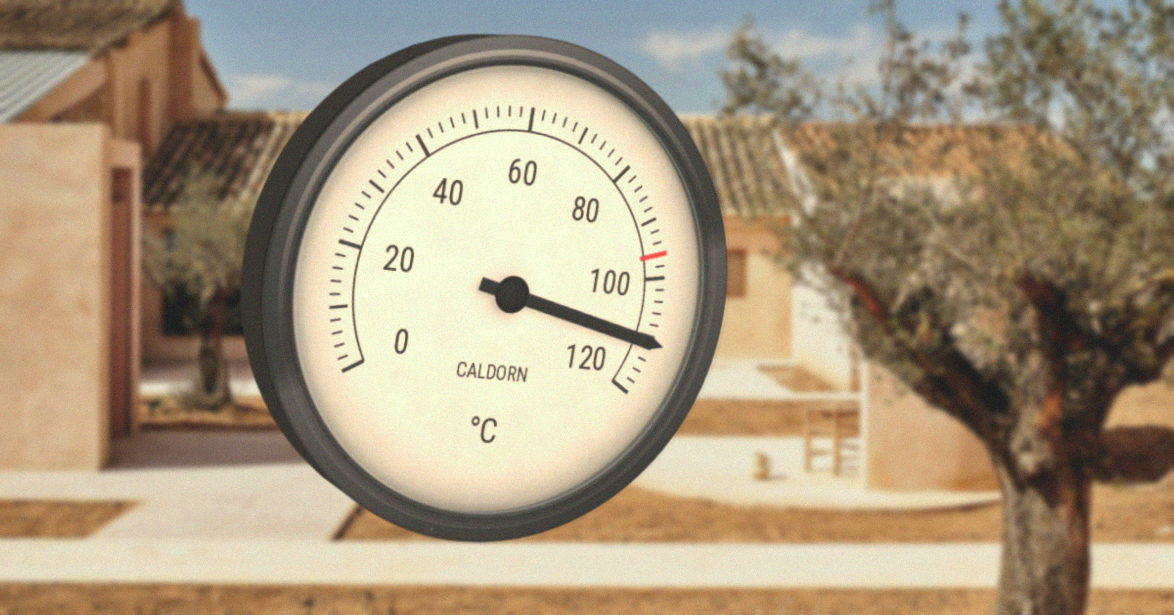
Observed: 111 °C
